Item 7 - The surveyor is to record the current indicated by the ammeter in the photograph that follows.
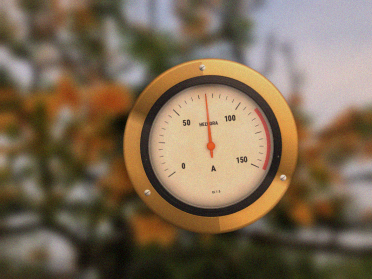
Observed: 75 A
